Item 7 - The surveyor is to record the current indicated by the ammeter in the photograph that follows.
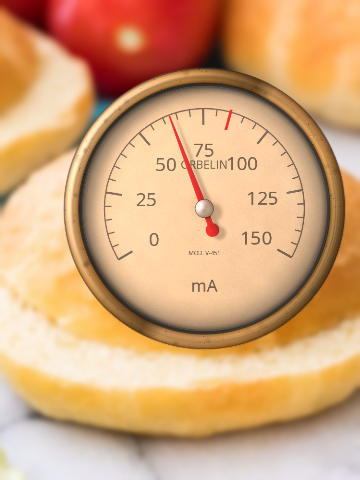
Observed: 62.5 mA
